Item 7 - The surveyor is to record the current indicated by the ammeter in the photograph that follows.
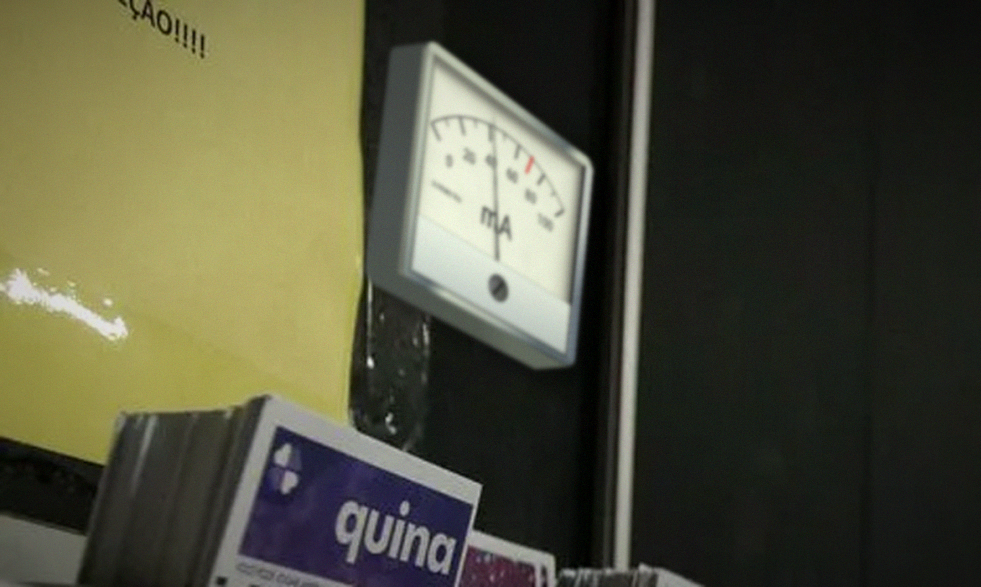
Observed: 40 mA
